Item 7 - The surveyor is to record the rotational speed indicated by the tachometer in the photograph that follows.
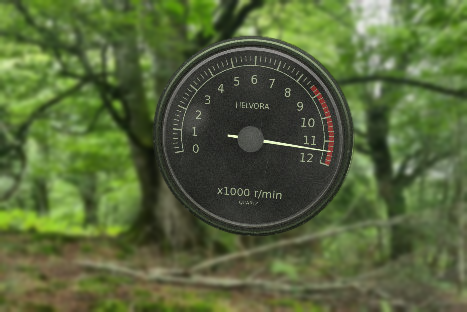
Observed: 11400 rpm
